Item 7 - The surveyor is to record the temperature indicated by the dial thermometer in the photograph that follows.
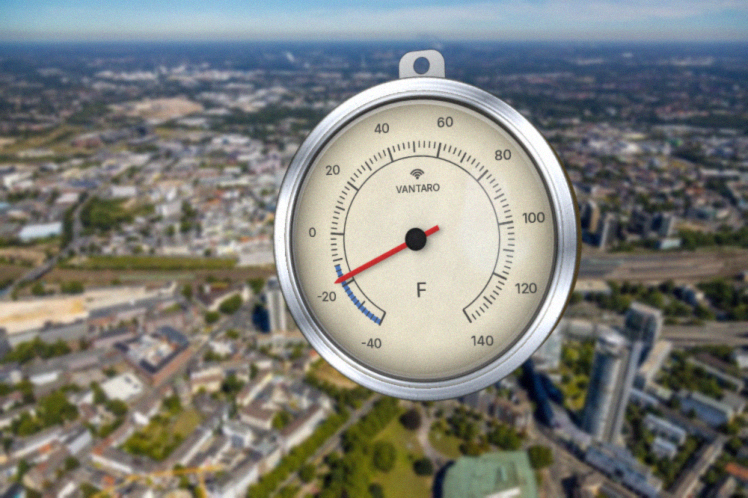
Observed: -18 °F
